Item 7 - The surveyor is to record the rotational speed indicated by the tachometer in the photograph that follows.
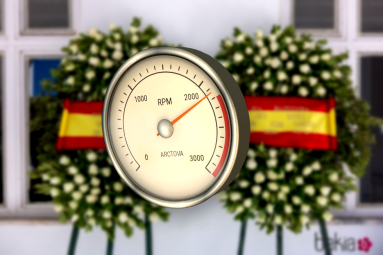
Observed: 2150 rpm
